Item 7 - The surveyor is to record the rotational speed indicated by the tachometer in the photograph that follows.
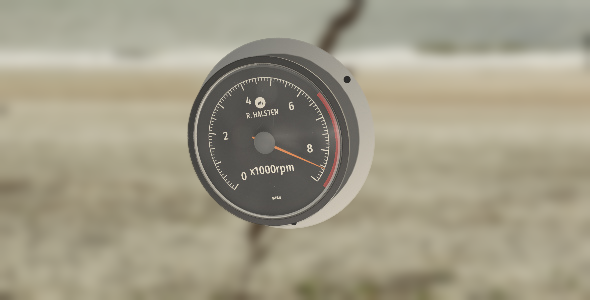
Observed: 8500 rpm
